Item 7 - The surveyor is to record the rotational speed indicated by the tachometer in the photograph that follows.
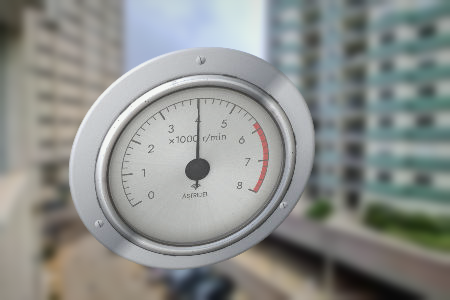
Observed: 4000 rpm
